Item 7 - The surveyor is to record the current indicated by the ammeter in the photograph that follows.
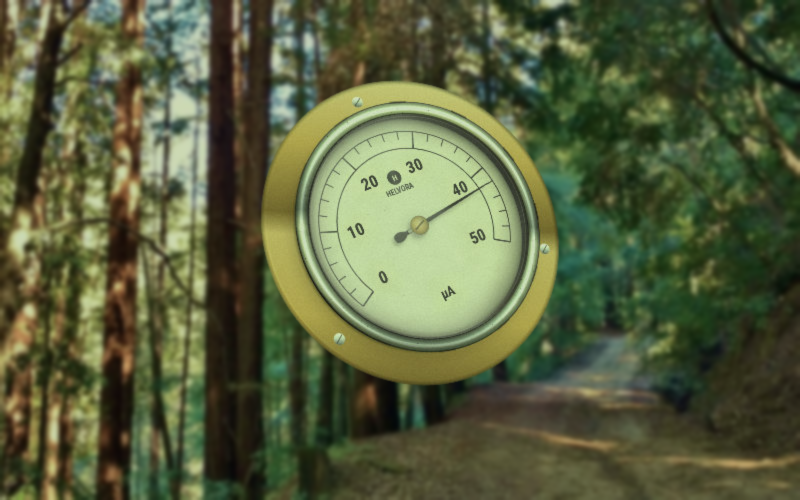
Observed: 42 µA
